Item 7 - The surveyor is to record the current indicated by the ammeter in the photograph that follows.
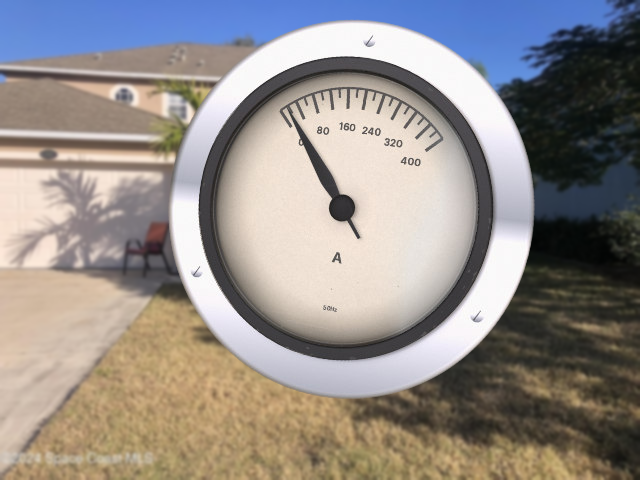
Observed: 20 A
